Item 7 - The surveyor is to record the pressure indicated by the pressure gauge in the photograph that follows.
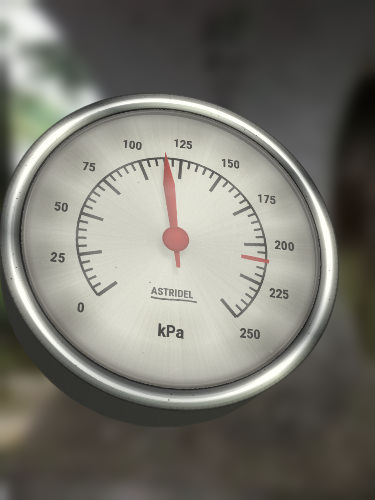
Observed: 115 kPa
